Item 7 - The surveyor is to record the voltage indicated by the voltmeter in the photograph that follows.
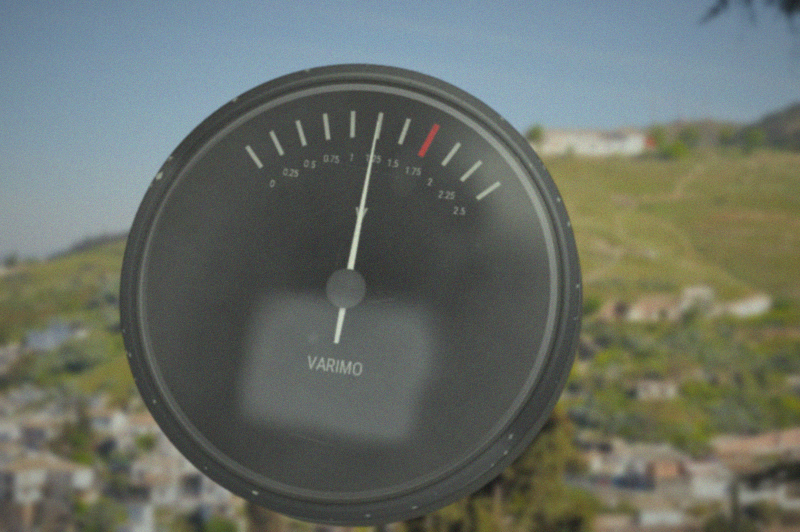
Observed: 1.25 V
